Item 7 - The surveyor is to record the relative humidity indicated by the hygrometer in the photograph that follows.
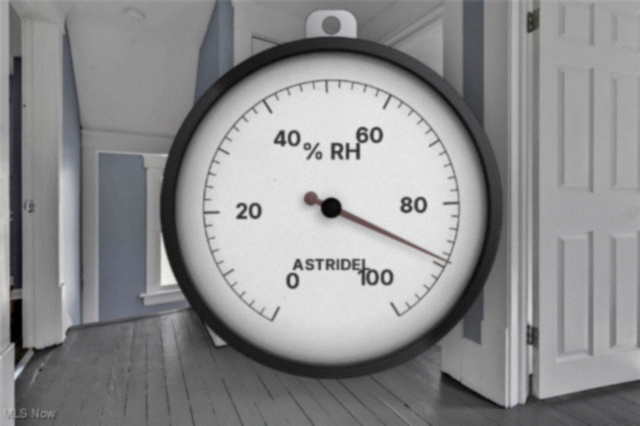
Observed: 89 %
